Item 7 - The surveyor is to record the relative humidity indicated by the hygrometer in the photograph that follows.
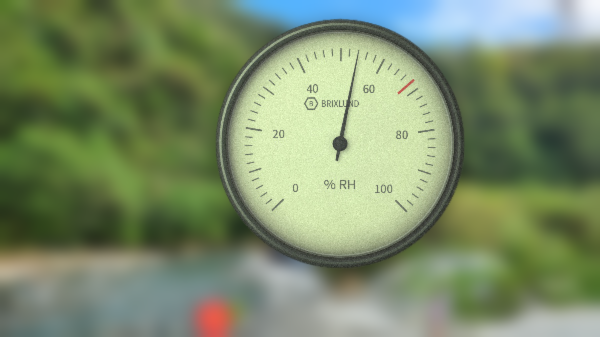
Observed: 54 %
